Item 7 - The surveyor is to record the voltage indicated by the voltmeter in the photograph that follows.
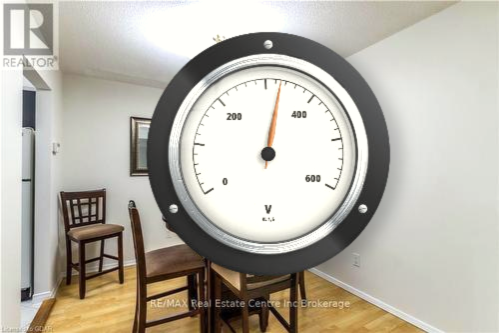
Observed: 330 V
